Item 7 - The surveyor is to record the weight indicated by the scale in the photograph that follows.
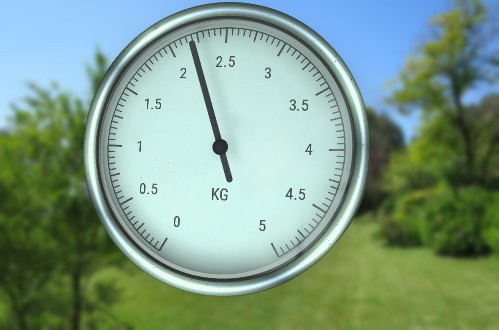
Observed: 2.2 kg
